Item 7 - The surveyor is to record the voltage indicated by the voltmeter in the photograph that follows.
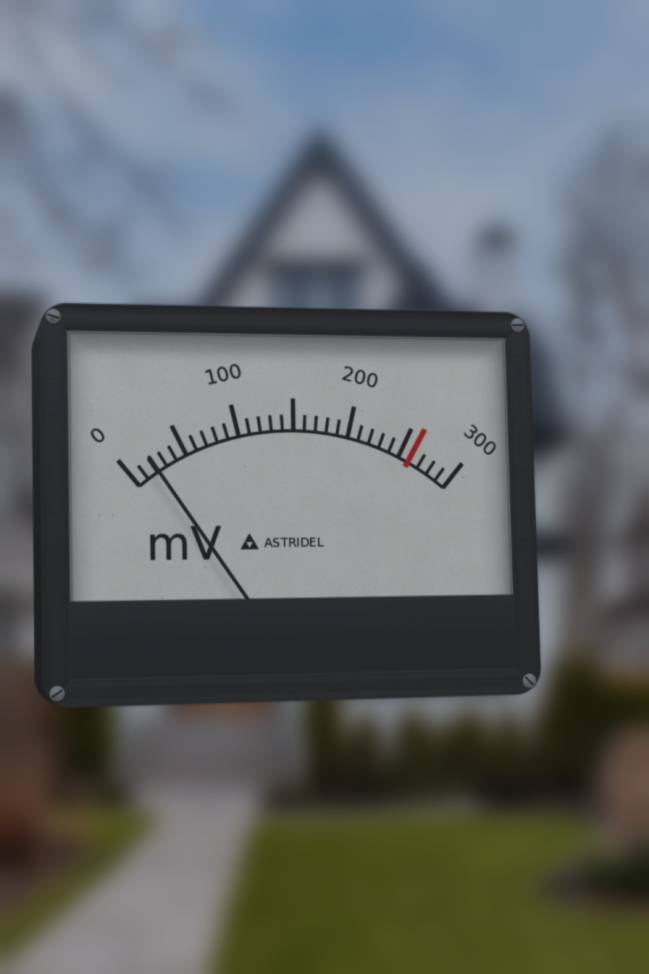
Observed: 20 mV
